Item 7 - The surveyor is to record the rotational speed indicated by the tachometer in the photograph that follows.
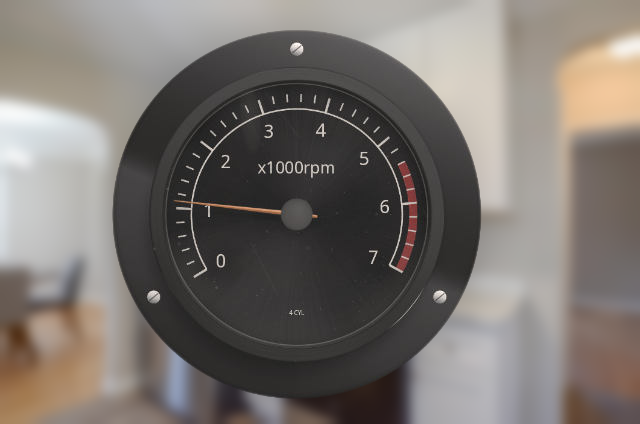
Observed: 1100 rpm
